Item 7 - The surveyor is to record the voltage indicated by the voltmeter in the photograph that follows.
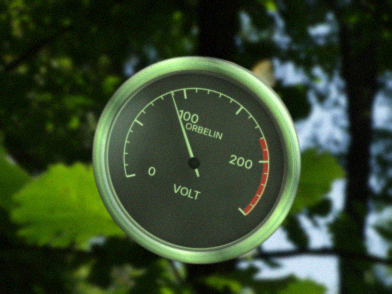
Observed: 90 V
